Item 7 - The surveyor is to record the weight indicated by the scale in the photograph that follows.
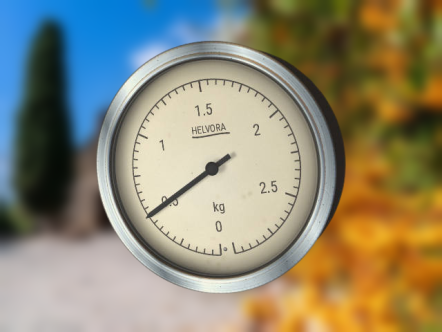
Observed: 0.5 kg
